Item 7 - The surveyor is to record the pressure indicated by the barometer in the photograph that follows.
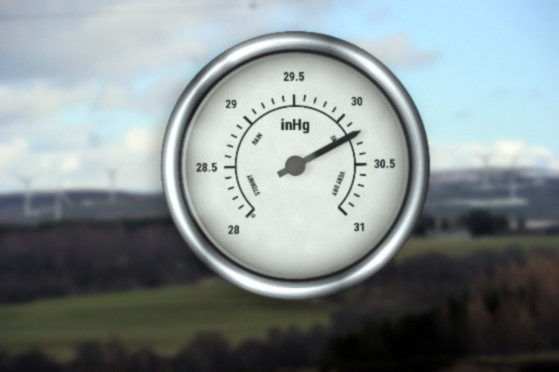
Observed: 30.2 inHg
